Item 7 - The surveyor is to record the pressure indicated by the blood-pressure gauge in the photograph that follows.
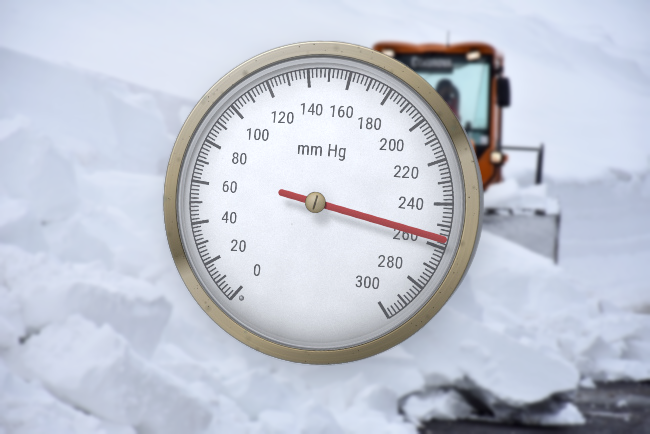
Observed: 256 mmHg
